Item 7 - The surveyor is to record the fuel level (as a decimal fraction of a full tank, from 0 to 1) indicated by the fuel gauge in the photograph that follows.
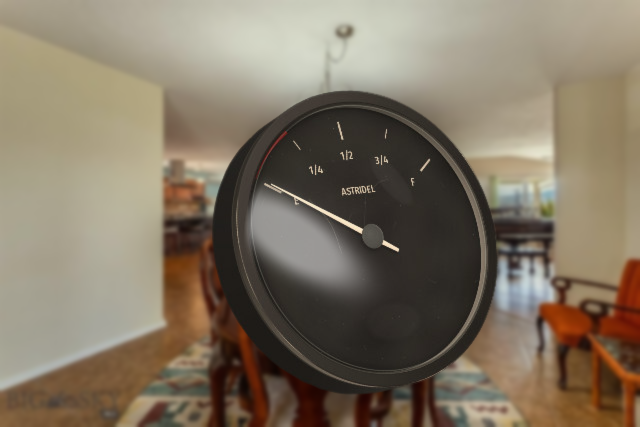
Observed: 0
